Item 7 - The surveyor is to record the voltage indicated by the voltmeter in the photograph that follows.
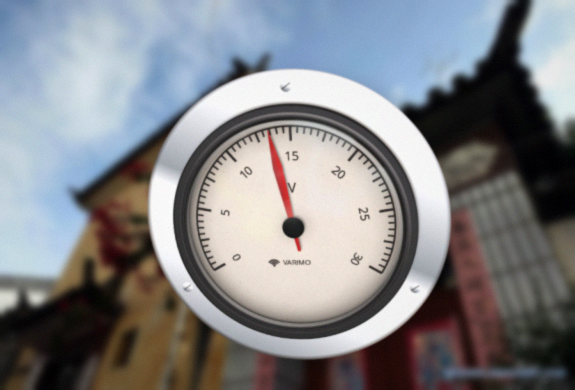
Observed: 13.5 V
